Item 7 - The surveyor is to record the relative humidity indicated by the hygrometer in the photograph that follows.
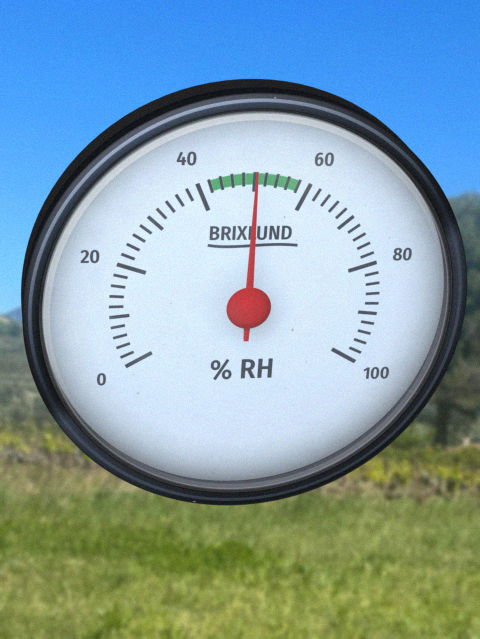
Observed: 50 %
